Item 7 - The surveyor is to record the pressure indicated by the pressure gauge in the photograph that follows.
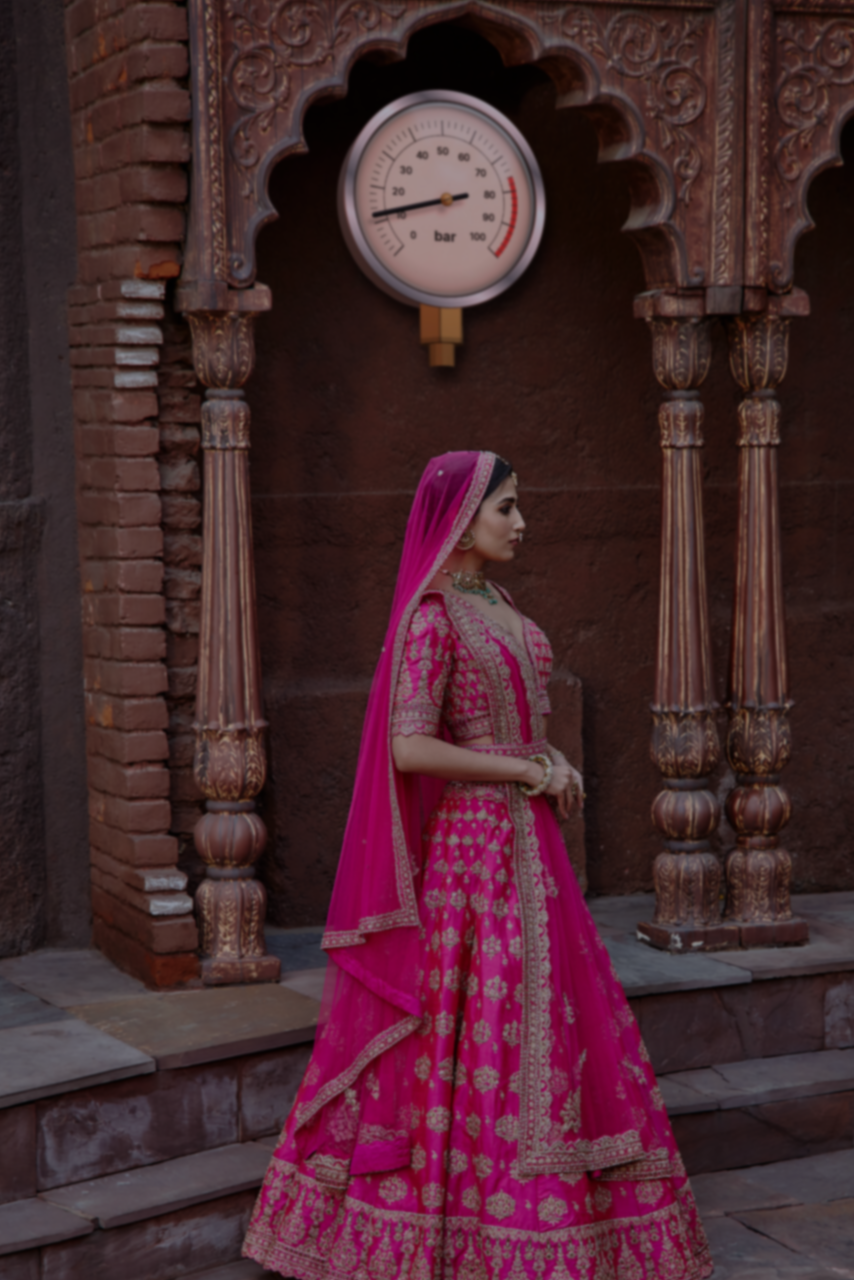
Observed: 12 bar
